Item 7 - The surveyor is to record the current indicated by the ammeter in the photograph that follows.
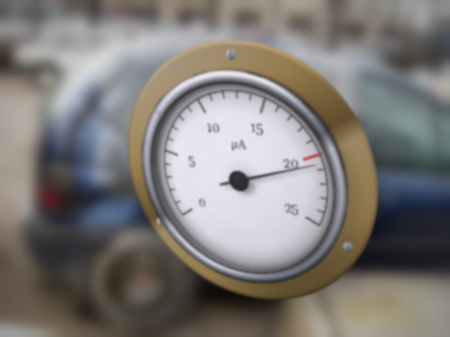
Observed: 20.5 µA
